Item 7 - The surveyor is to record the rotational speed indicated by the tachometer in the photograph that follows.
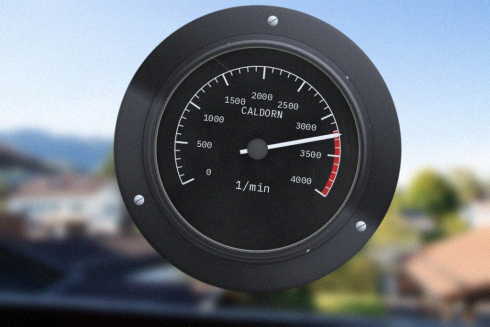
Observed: 3250 rpm
